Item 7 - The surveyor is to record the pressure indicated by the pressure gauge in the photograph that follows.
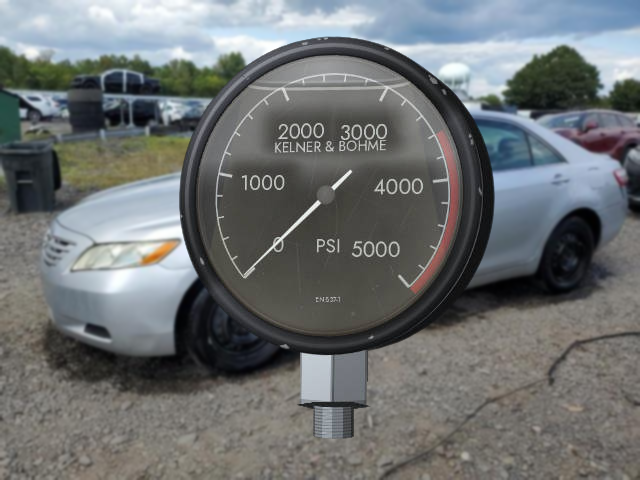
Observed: 0 psi
